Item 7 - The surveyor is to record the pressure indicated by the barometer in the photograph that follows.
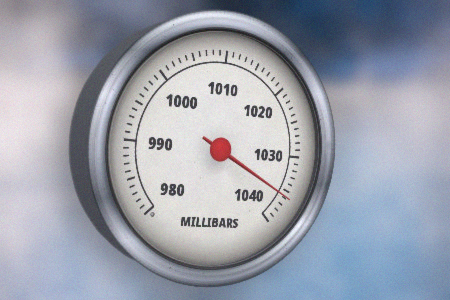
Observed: 1036 mbar
